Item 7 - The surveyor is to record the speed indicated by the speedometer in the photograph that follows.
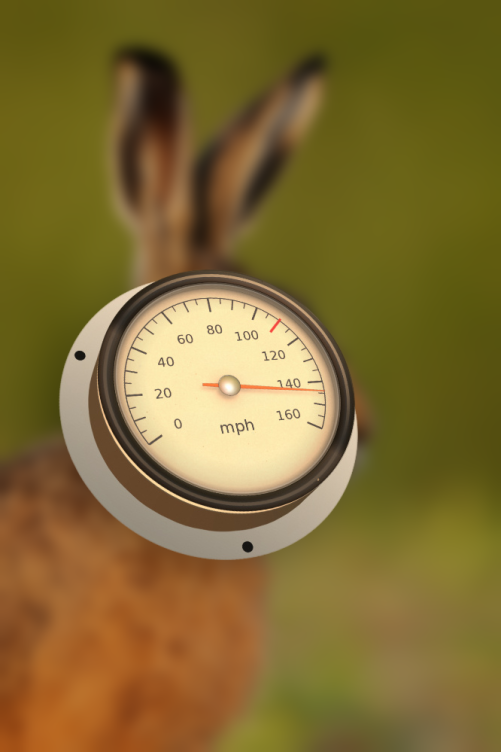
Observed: 145 mph
